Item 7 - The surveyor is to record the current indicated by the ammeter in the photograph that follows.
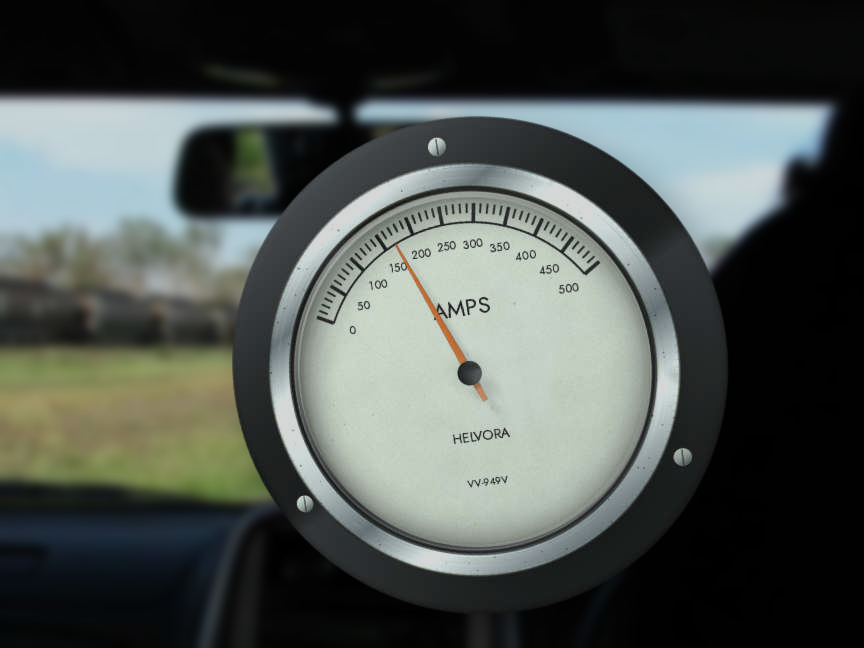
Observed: 170 A
